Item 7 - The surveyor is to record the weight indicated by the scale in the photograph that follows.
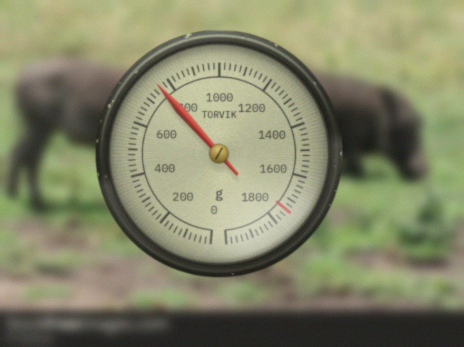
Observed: 760 g
